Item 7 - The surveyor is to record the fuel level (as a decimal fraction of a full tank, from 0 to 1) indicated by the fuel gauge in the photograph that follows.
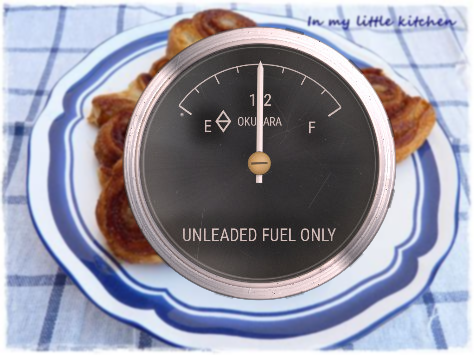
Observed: 0.5
